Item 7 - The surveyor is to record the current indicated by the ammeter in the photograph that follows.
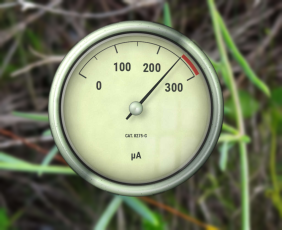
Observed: 250 µA
